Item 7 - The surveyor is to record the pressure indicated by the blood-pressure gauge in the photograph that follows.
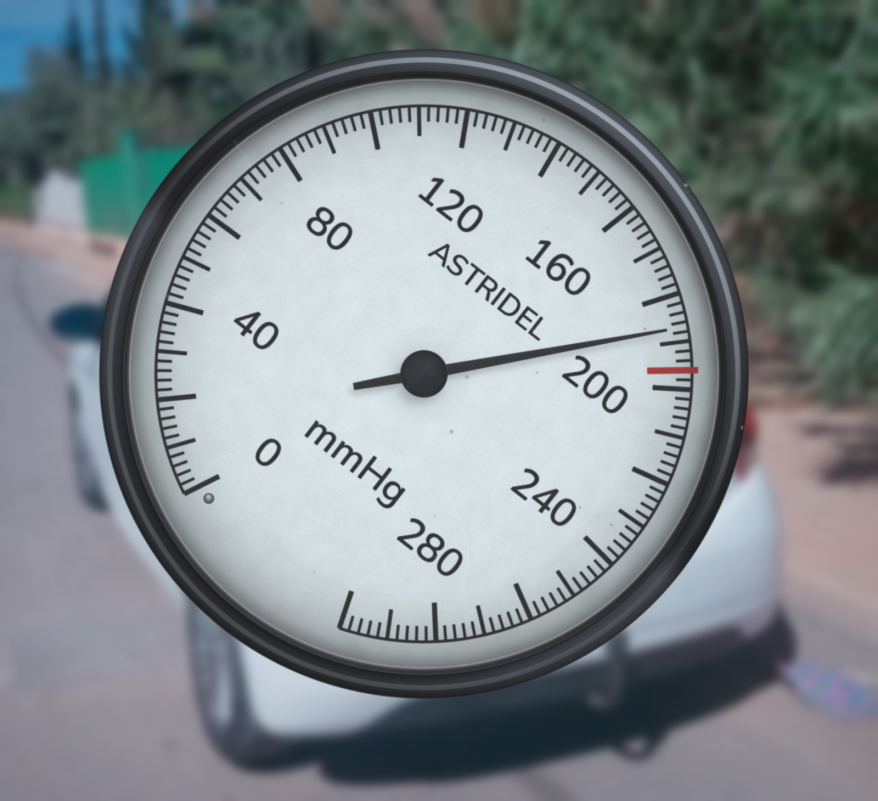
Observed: 187 mmHg
